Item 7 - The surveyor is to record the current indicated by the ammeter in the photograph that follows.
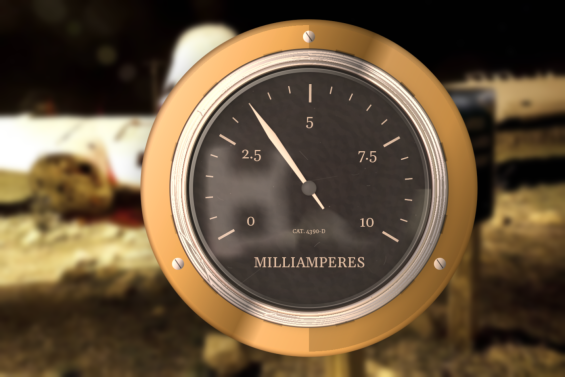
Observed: 3.5 mA
